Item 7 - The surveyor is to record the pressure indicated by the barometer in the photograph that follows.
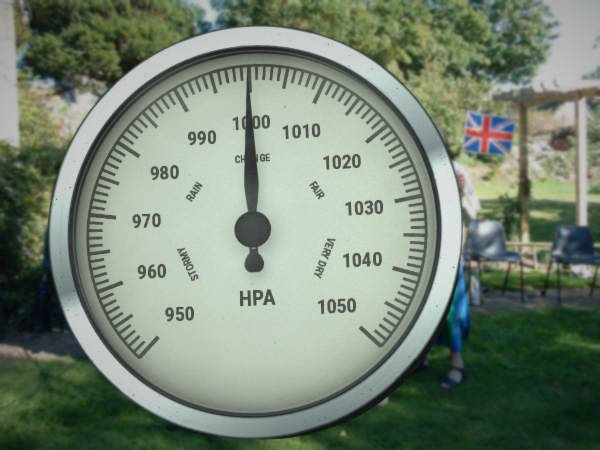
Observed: 1000 hPa
